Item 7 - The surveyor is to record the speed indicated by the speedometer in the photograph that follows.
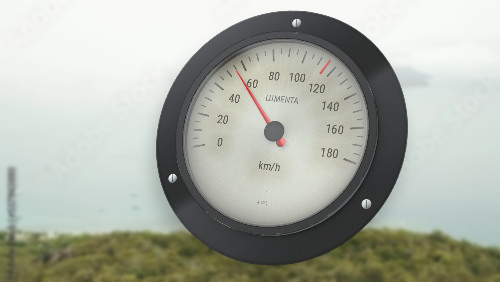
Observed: 55 km/h
